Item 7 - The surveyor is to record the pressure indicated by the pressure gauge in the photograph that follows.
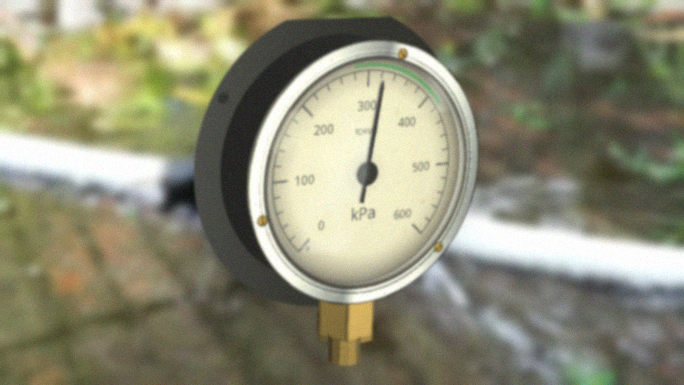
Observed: 320 kPa
